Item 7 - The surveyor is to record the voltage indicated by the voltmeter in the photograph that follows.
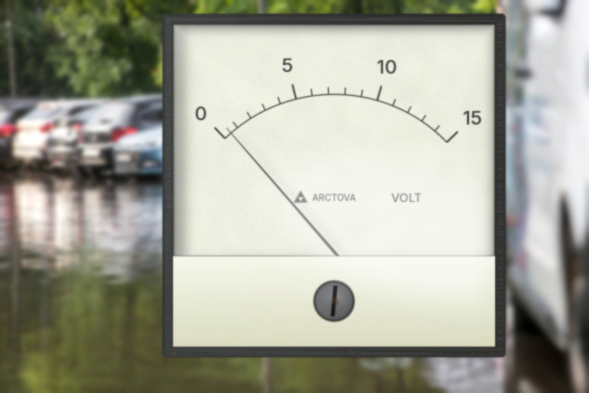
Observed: 0.5 V
